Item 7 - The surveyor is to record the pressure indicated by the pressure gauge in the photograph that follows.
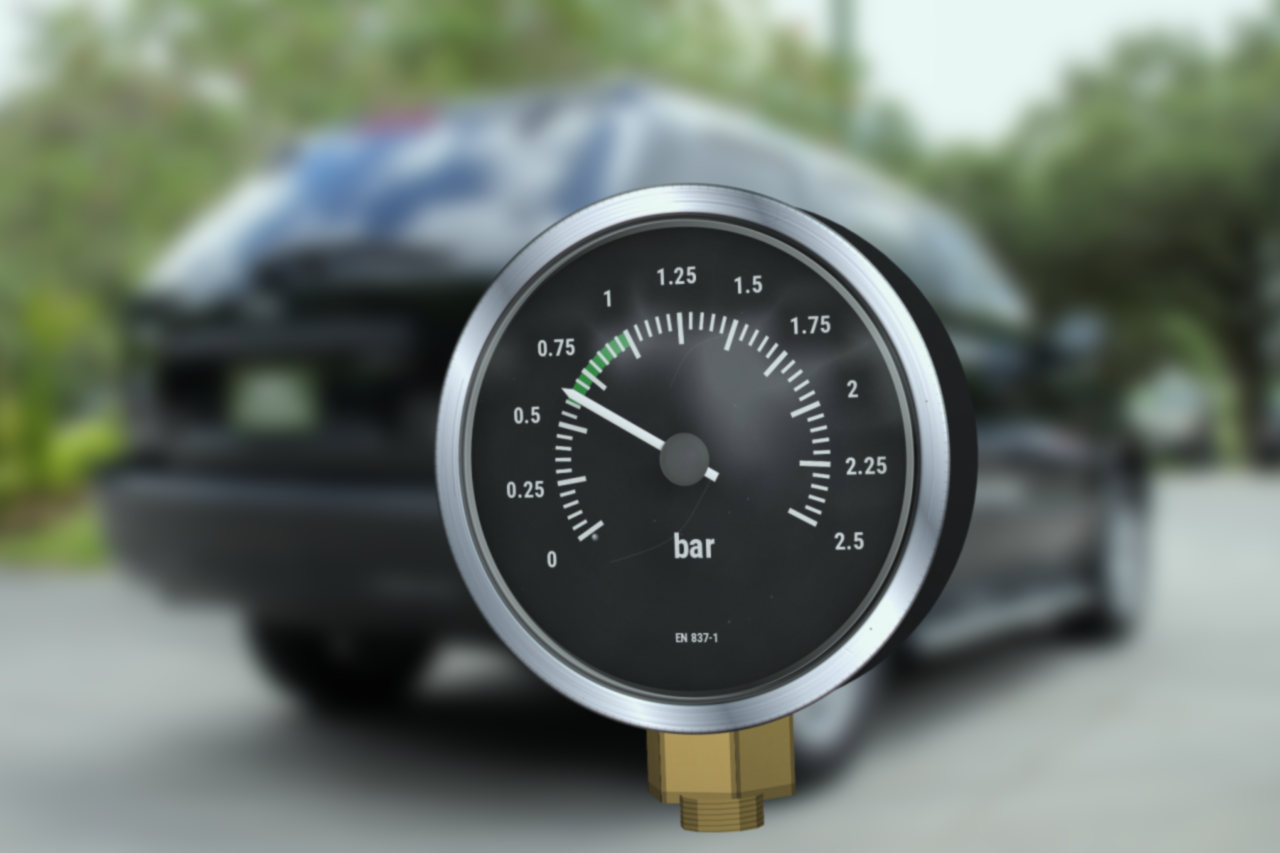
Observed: 0.65 bar
